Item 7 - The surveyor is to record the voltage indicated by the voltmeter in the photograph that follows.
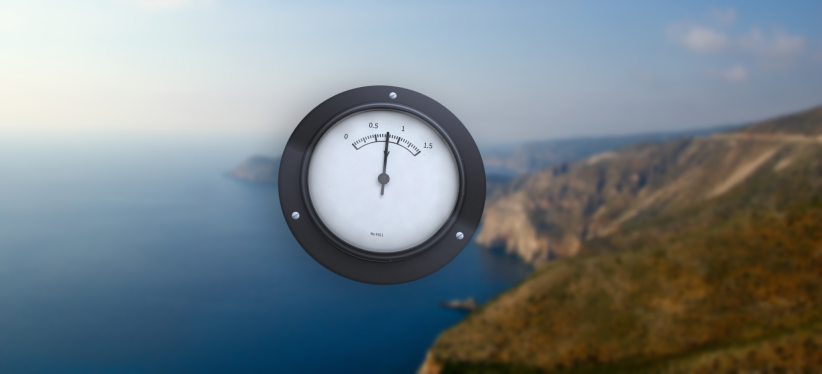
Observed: 0.75 V
